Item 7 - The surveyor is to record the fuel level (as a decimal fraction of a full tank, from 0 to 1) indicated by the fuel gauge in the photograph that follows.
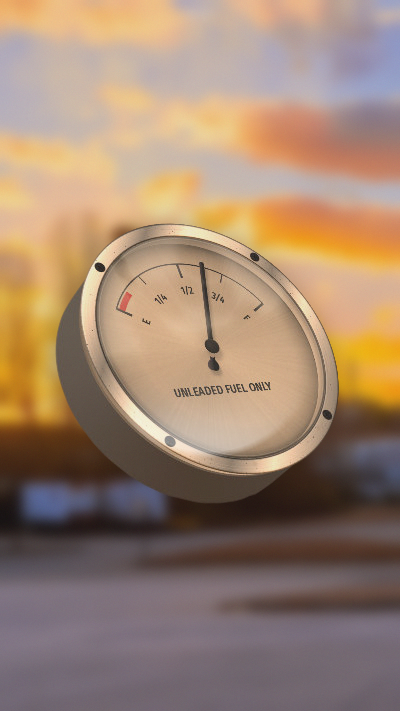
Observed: 0.625
